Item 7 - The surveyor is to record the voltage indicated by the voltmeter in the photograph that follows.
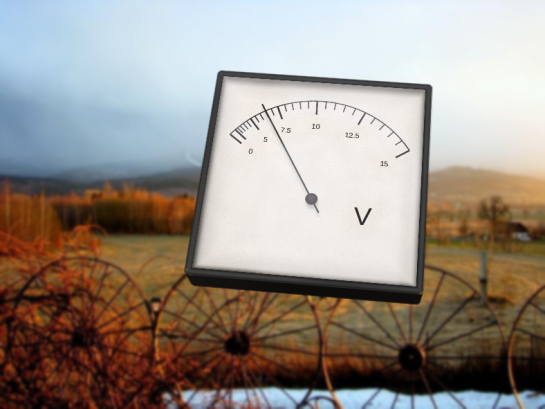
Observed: 6.5 V
